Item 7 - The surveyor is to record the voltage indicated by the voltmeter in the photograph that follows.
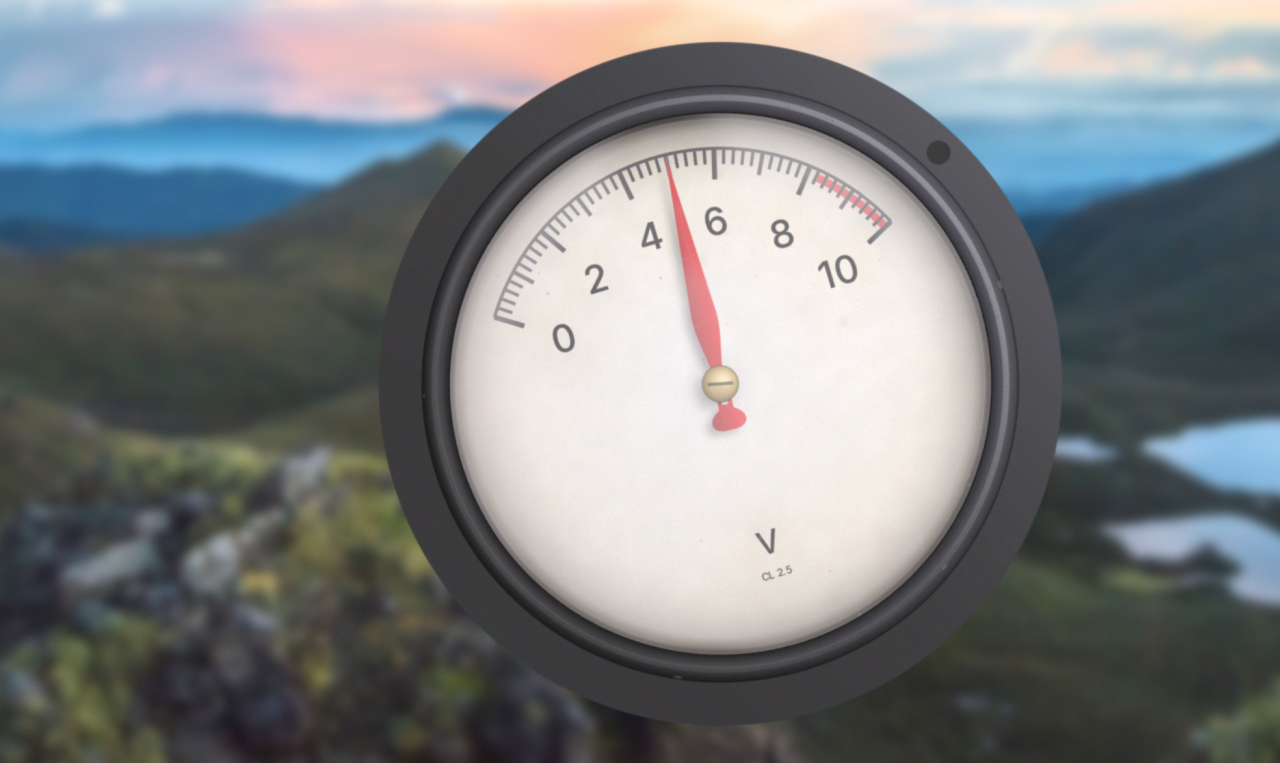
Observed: 5 V
